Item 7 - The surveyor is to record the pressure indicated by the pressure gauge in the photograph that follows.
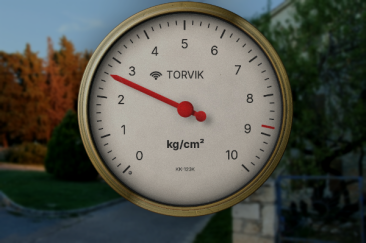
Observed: 2.6 kg/cm²
